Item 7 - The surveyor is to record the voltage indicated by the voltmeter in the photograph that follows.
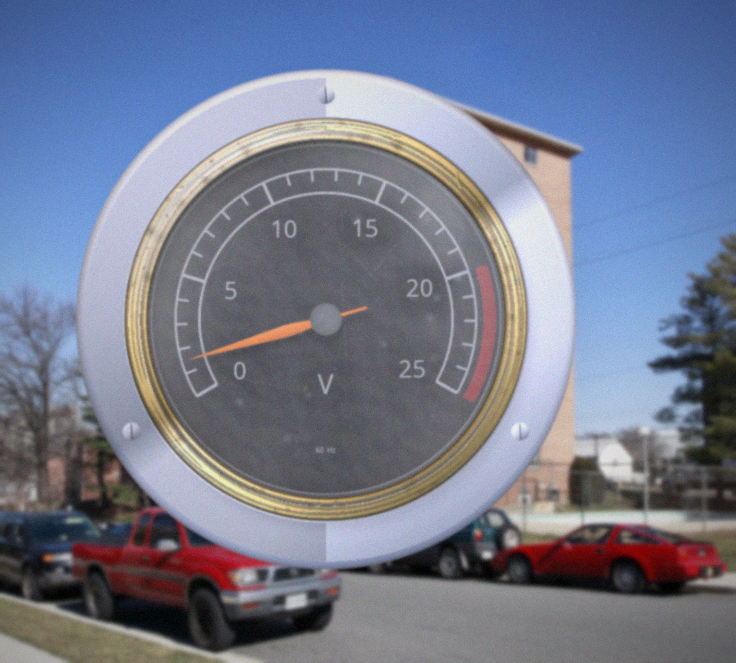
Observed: 1.5 V
